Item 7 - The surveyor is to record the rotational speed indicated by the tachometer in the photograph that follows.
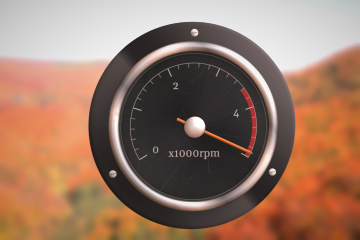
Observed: 4900 rpm
